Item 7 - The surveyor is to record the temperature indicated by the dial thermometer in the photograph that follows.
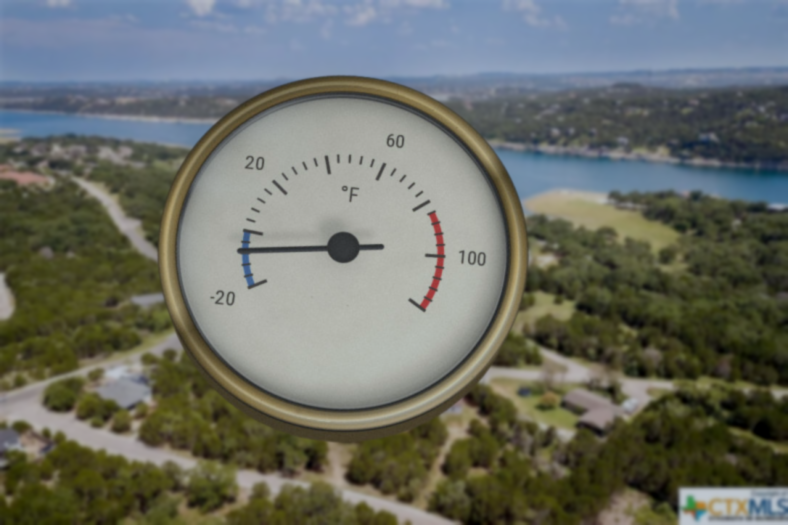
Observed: -8 °F
